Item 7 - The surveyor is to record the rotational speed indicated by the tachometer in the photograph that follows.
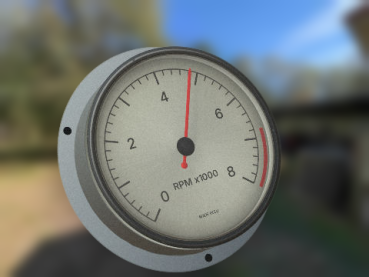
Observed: 4800 rpm
